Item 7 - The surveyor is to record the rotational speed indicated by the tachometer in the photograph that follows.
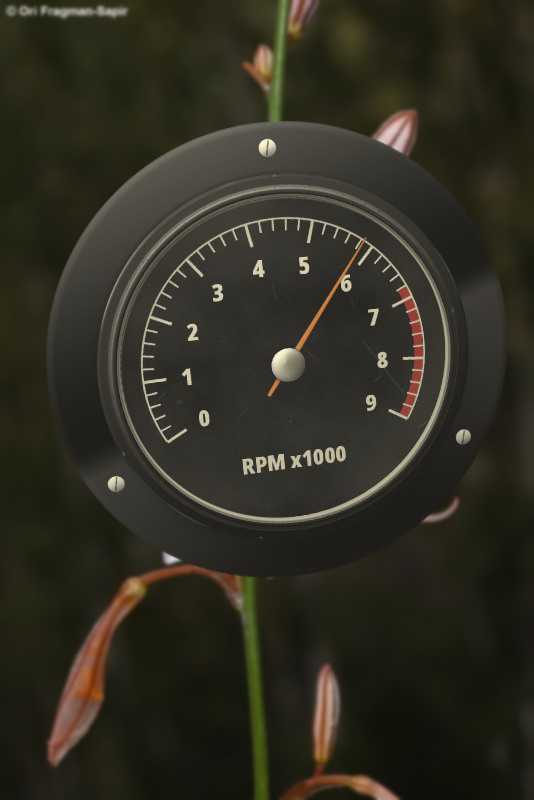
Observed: 5800 rpm
